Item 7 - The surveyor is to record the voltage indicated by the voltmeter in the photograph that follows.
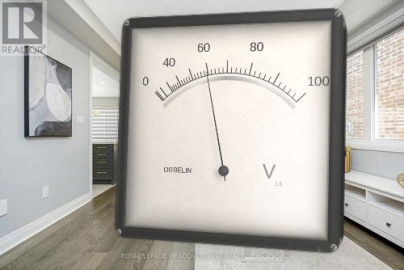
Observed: 60 V
